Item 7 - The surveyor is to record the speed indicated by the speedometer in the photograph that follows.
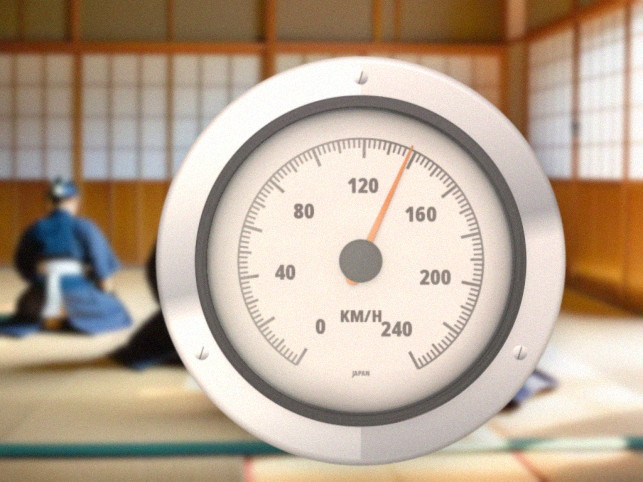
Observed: 138 km/h
